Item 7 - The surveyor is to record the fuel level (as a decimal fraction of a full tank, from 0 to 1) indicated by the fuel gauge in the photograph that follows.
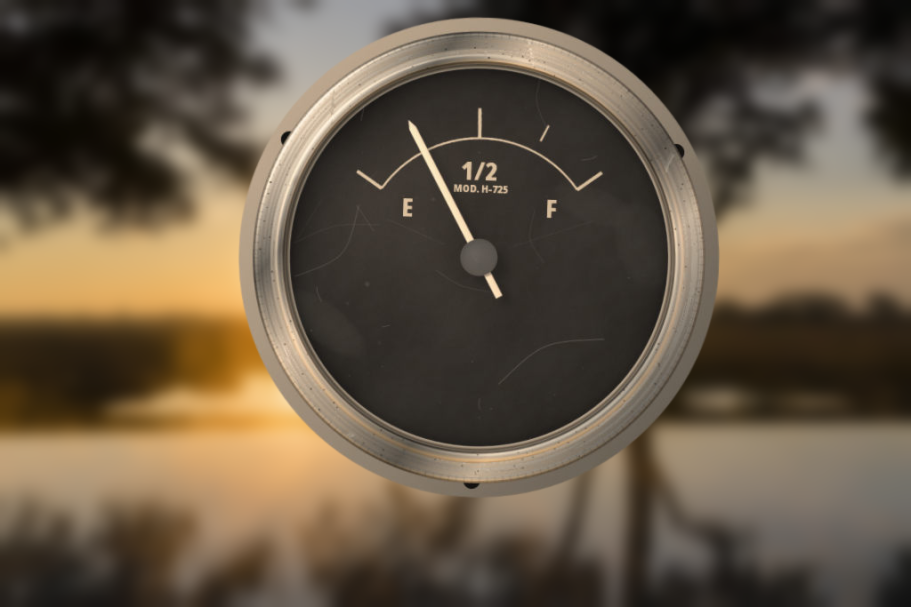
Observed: 0.25
